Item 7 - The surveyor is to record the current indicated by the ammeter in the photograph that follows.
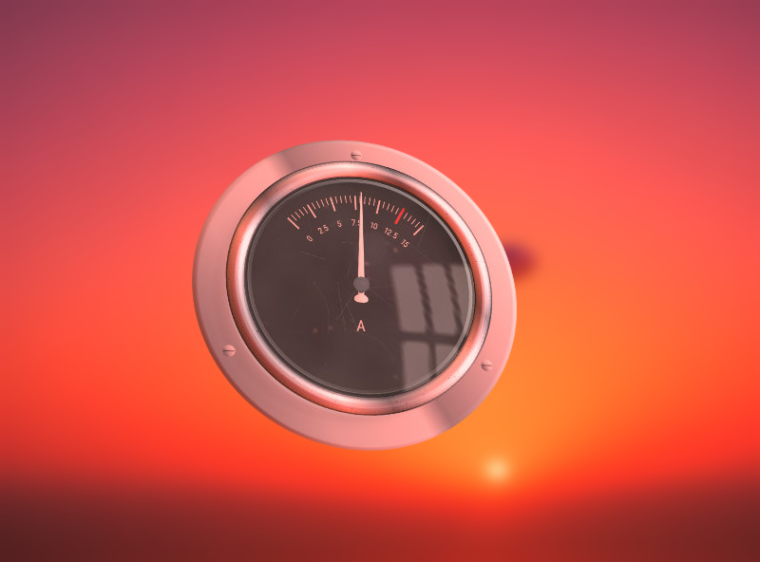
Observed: 8 A
